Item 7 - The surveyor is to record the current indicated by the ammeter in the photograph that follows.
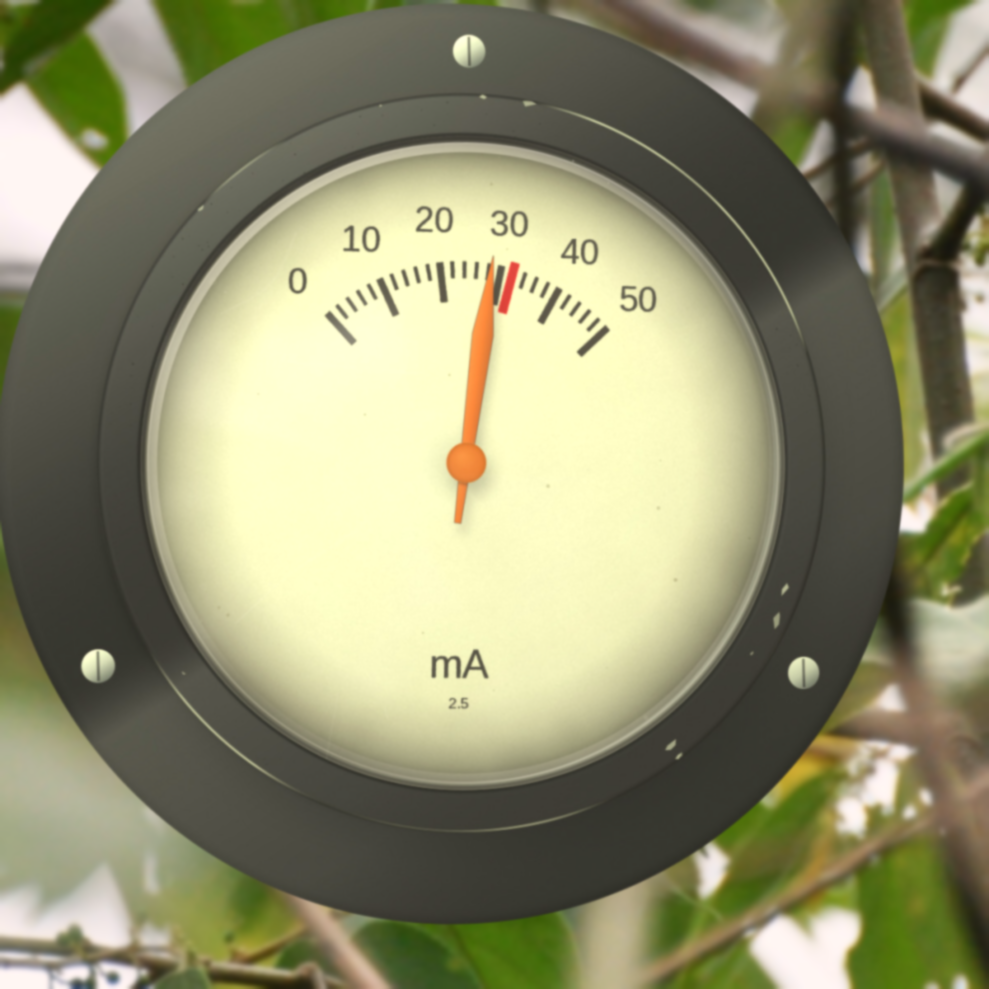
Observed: 28 mA
